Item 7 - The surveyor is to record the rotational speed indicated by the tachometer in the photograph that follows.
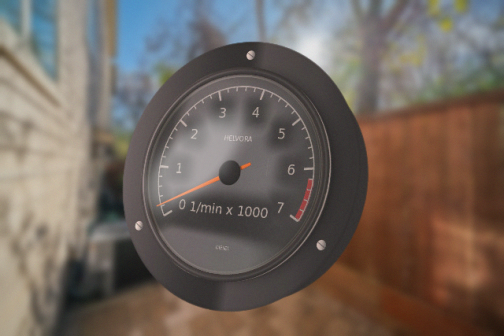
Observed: 200 rpm
